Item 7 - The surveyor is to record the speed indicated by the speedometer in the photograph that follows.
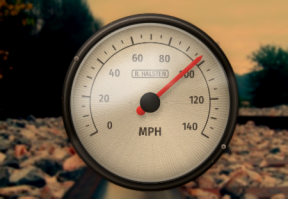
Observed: 97.5 mph
